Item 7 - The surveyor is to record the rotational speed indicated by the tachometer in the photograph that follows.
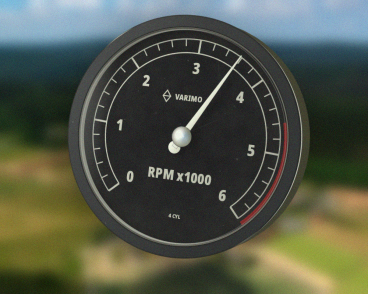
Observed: 3600 rpm
